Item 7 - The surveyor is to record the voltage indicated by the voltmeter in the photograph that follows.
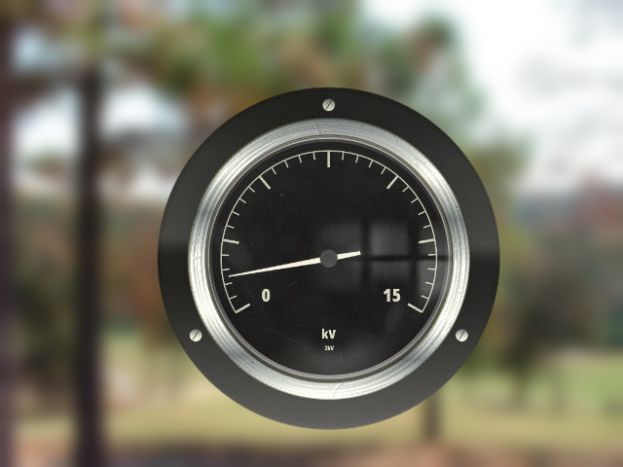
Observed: 1.25 kV
